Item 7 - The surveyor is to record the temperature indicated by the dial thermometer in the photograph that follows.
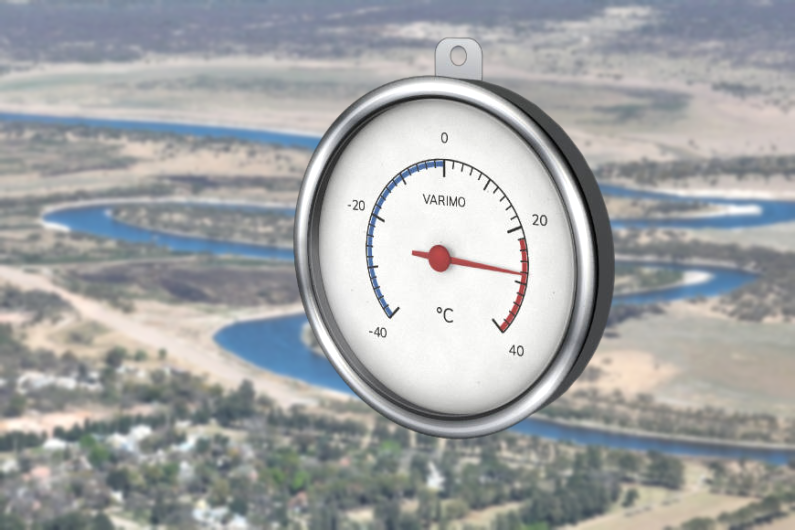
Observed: 28 °C
